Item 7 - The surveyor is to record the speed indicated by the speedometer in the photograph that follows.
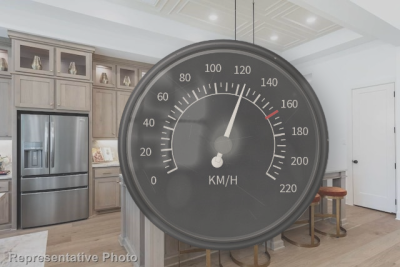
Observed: 125 km/h
